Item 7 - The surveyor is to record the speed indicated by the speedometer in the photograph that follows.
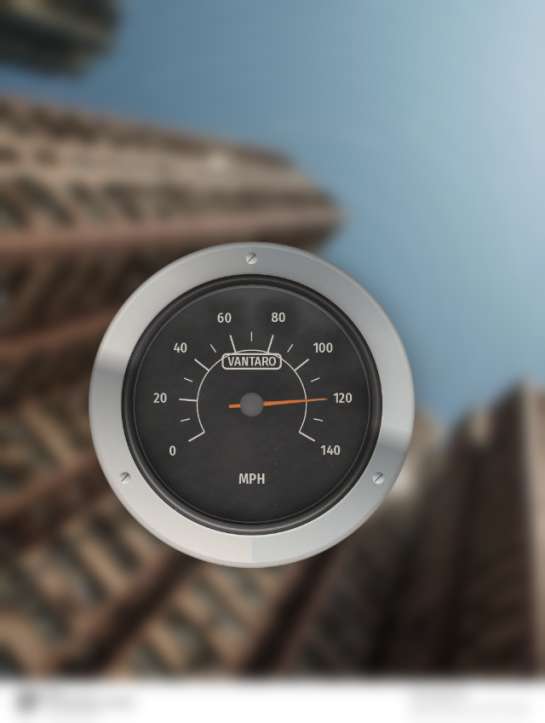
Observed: 120 mph
